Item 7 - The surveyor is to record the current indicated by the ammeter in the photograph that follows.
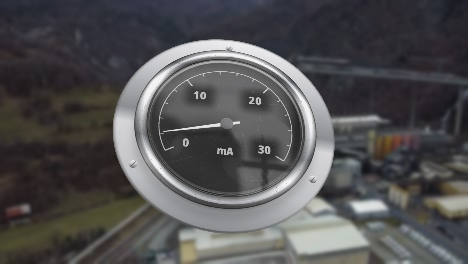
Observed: 2 mA
